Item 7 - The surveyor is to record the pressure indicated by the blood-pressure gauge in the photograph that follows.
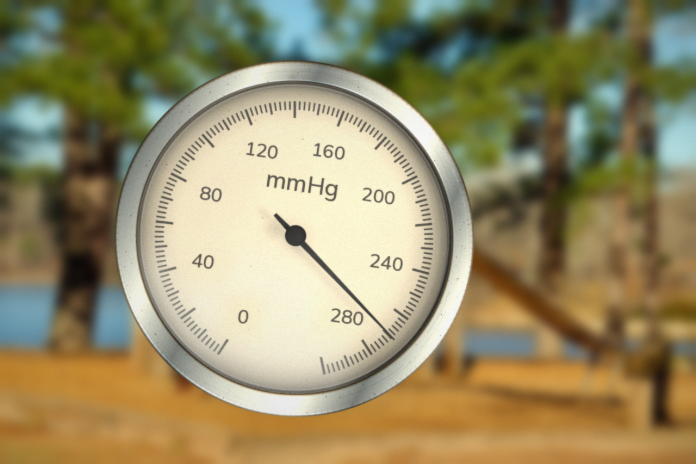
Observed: 270 mmHg
